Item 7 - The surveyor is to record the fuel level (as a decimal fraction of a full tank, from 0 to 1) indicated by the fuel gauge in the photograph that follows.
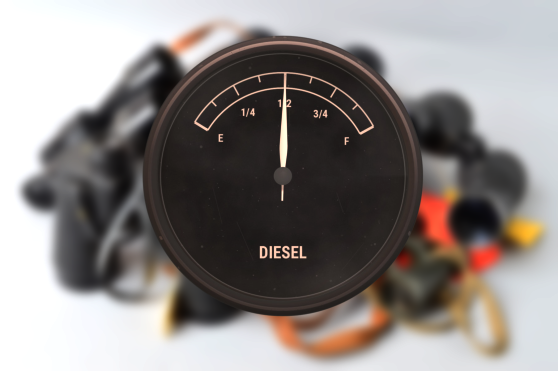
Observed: 0.5
